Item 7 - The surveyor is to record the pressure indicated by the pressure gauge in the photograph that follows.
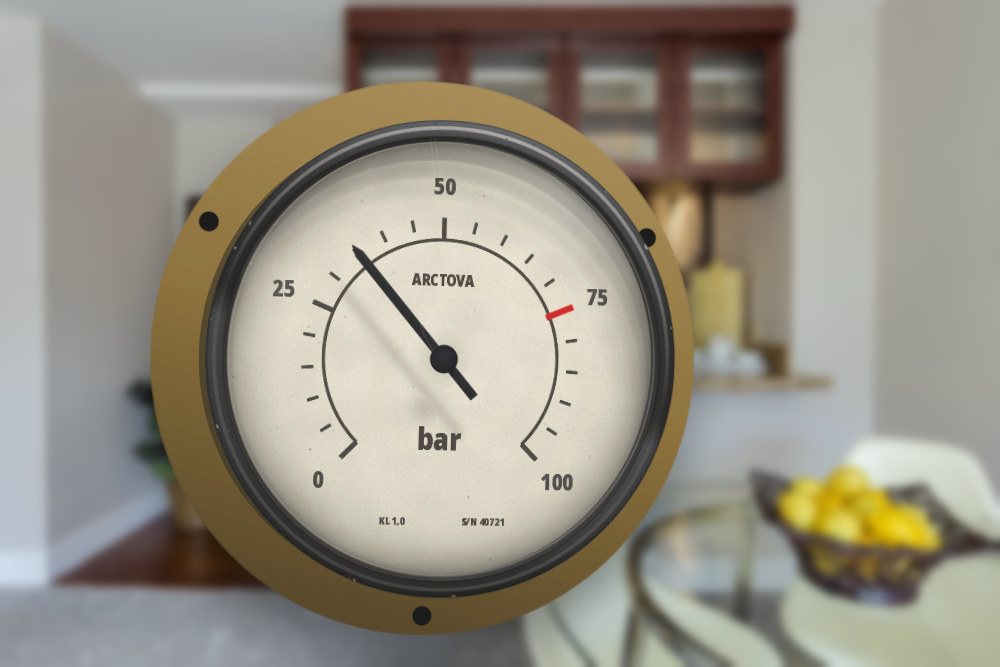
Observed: 35 bar
